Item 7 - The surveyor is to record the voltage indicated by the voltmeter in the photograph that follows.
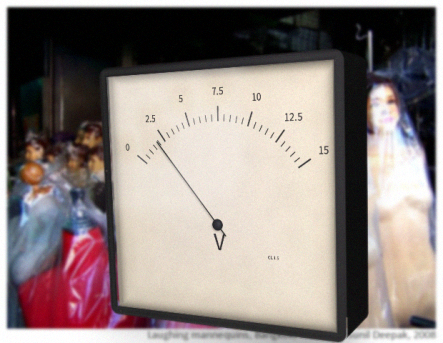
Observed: 2 V
